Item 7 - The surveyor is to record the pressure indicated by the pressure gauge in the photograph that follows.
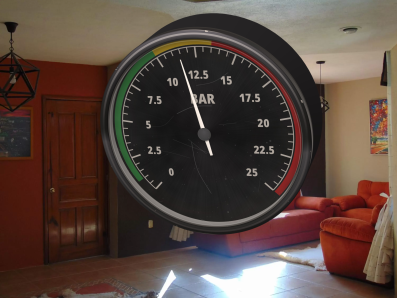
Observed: 11.5 bar
